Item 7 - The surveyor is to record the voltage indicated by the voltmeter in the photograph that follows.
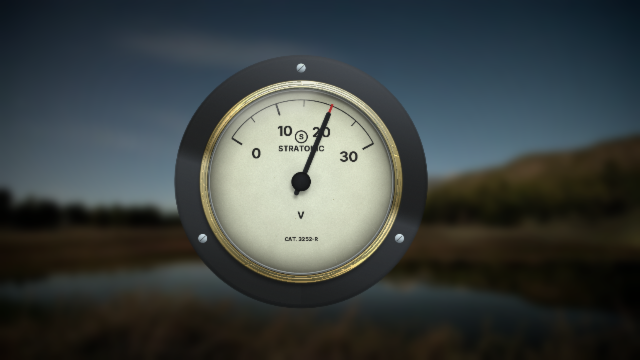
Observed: 20 V
